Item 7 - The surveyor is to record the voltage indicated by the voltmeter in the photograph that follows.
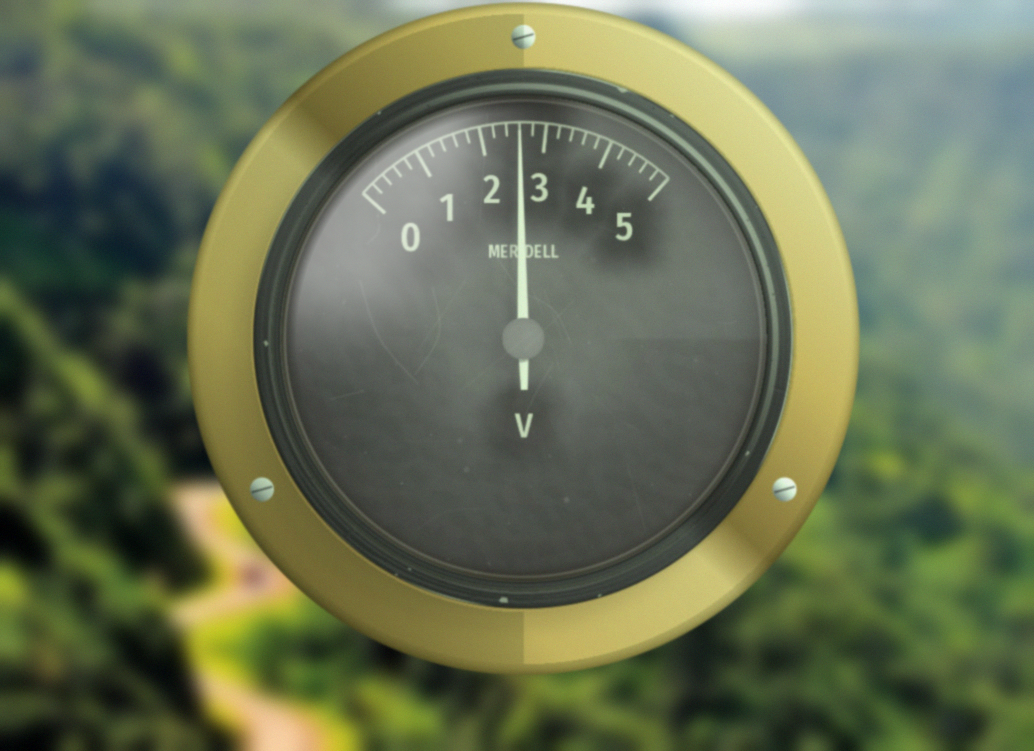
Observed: 2.6 V
